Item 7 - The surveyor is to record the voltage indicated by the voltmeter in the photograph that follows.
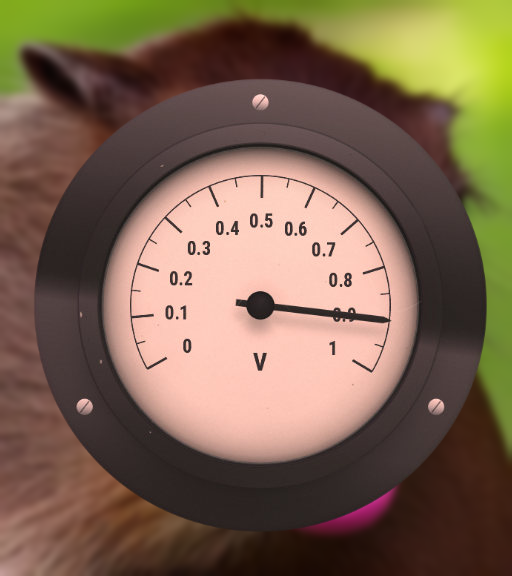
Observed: 0.9 V
